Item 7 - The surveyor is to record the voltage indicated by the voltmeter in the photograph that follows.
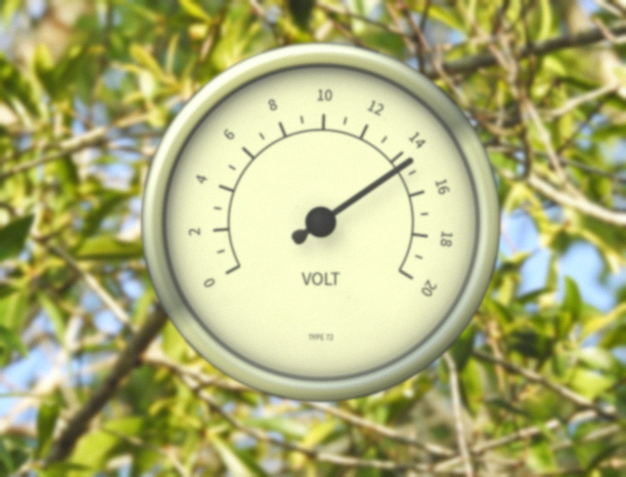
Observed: 14.5 V
